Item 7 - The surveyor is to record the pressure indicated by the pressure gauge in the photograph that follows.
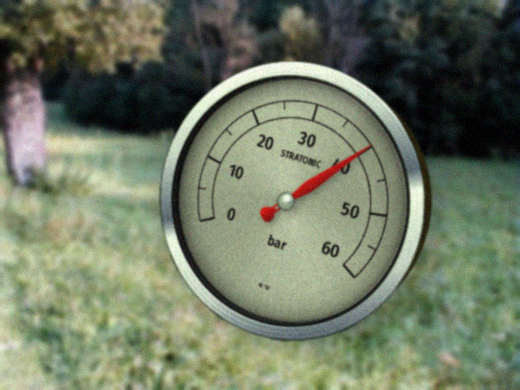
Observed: 40 bar
